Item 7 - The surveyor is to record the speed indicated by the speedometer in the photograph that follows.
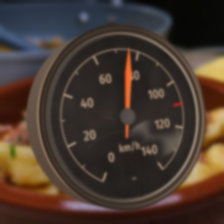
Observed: 75 km/h
